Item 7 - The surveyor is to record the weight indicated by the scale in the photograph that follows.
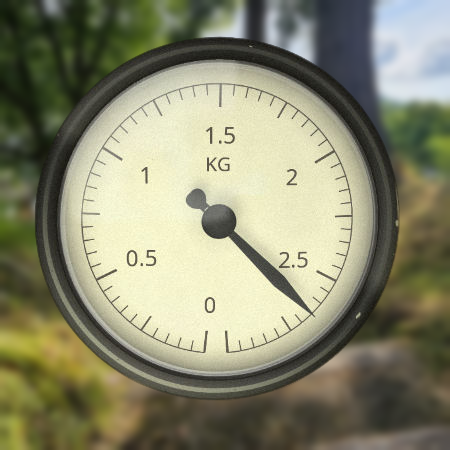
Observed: 2.65 kg
